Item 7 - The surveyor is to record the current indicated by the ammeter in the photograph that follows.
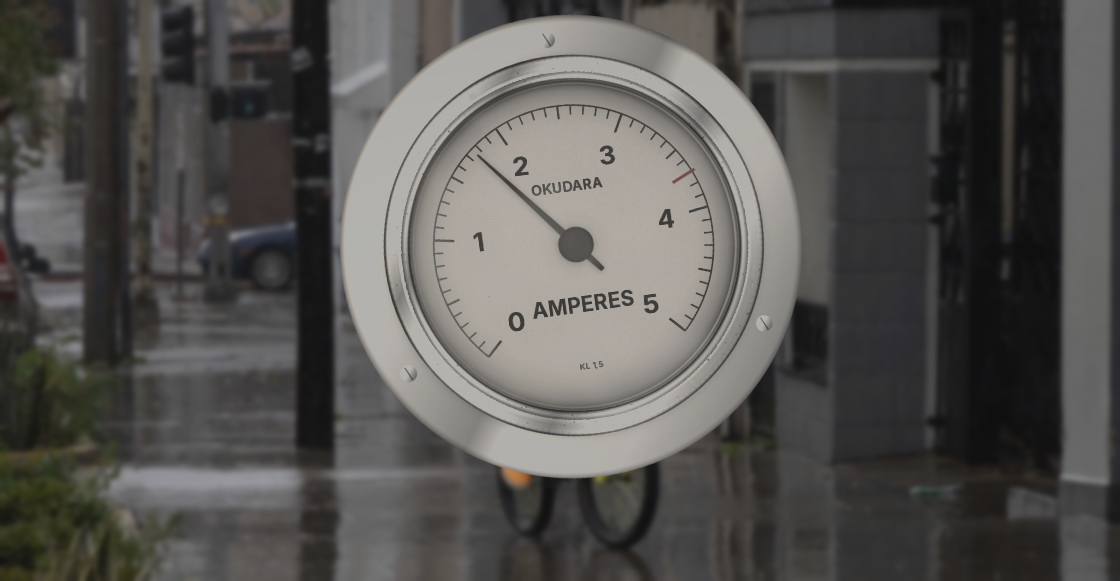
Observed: 1.75 A
